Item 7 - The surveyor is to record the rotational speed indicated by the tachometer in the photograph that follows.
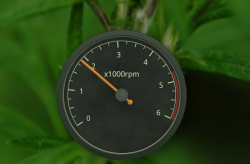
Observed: 1875 rpm
